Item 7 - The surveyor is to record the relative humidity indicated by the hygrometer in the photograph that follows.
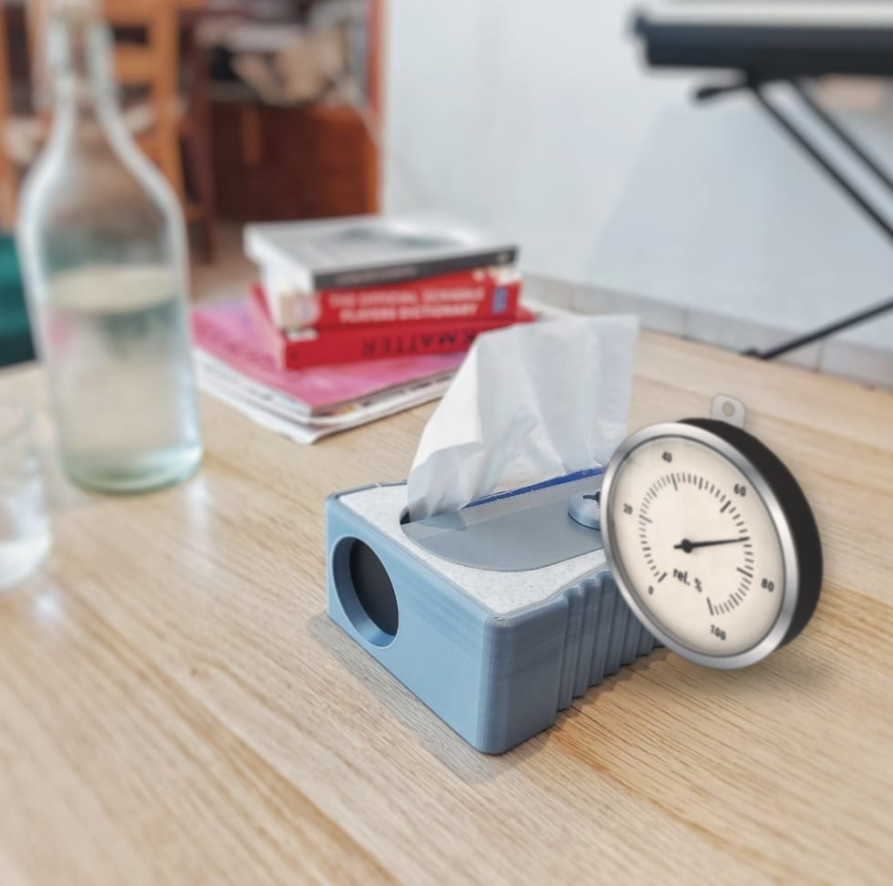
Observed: 70 %
